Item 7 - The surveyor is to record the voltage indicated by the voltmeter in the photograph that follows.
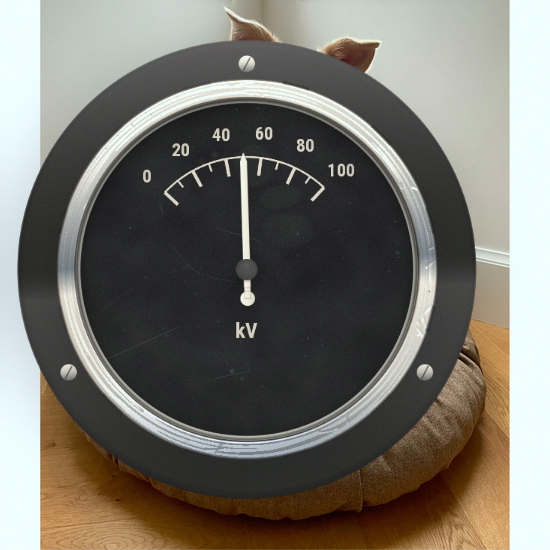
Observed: 50 kV
